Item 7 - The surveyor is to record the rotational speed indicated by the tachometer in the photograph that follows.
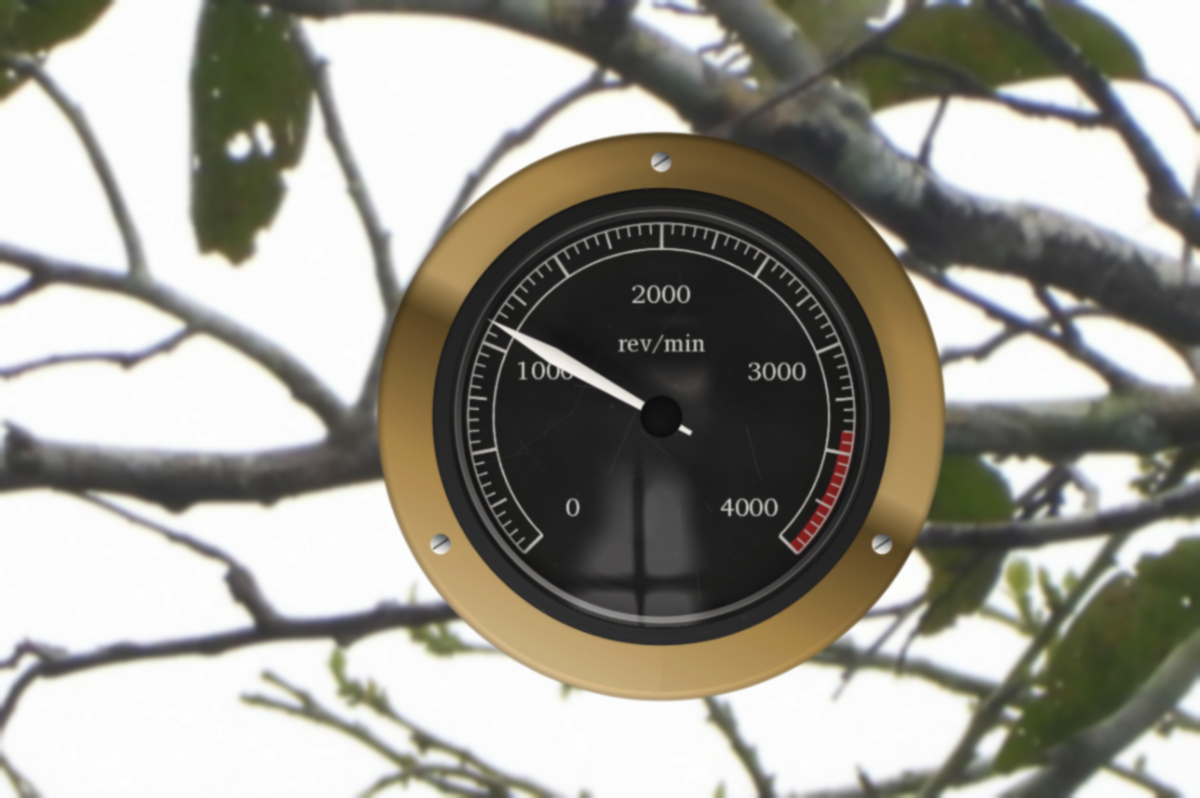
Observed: 1100 rpm
